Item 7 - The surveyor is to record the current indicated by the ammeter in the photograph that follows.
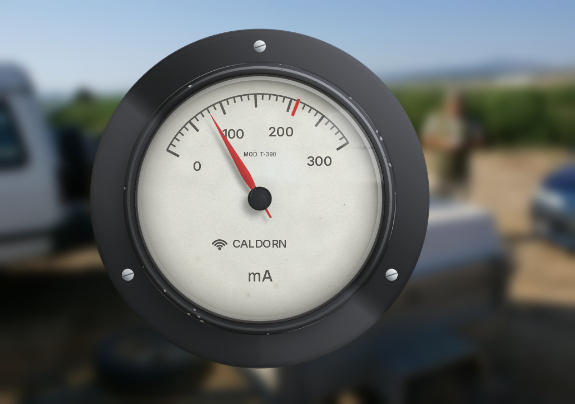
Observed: 80 mA
